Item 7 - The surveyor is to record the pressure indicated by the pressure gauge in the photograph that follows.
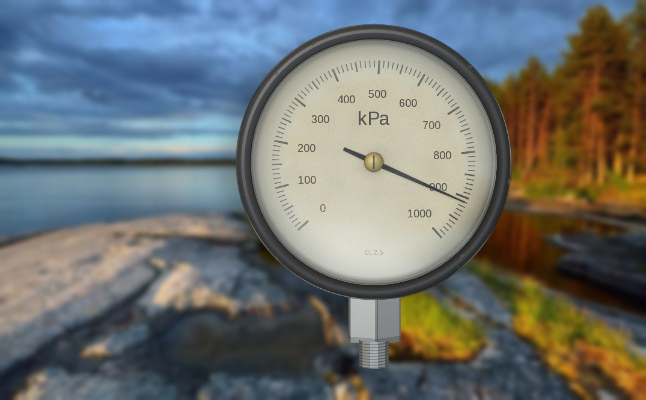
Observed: 910 kPa
